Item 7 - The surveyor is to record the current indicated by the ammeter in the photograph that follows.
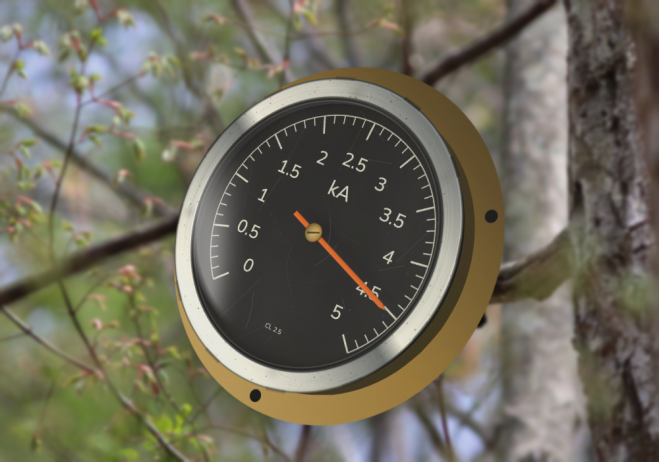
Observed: 4.5 kA
